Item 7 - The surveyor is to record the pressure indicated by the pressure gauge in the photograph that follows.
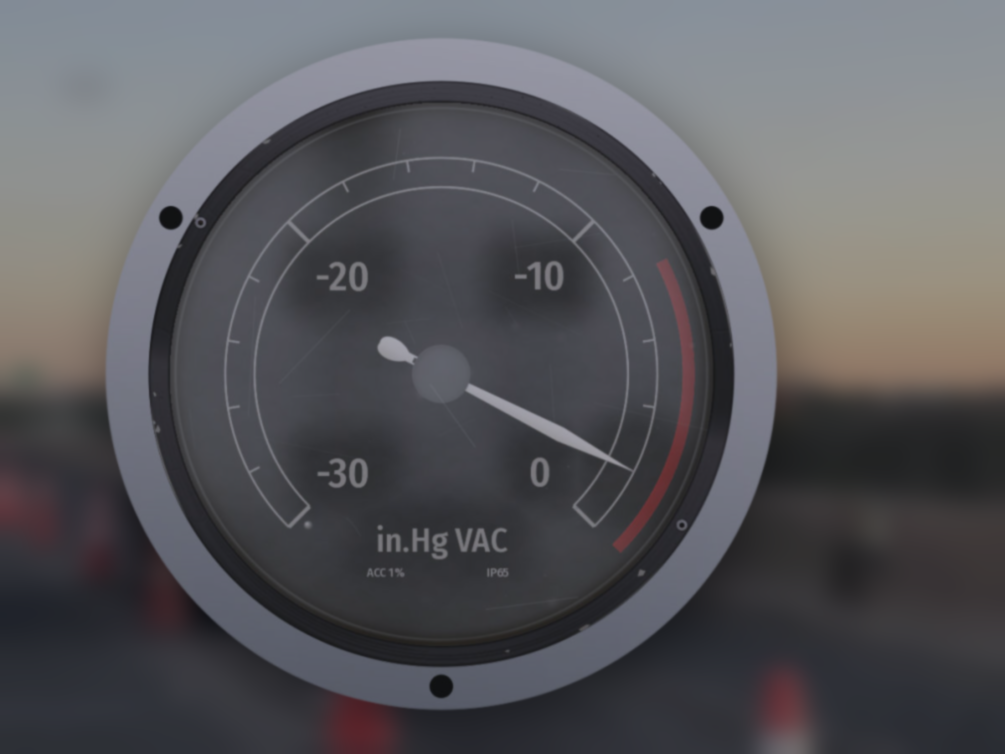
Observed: -2 inHg
